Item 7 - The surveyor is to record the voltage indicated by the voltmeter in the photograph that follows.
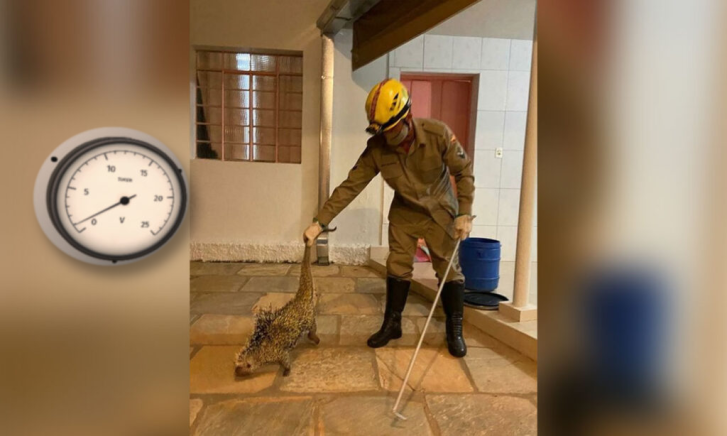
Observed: 1 V
